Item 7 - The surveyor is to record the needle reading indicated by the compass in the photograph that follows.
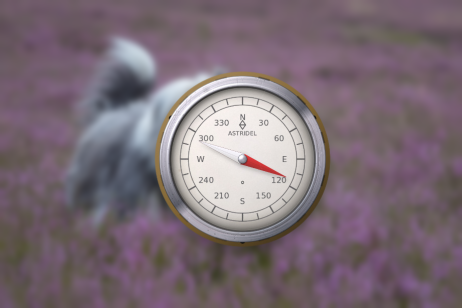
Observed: 112.5 °
